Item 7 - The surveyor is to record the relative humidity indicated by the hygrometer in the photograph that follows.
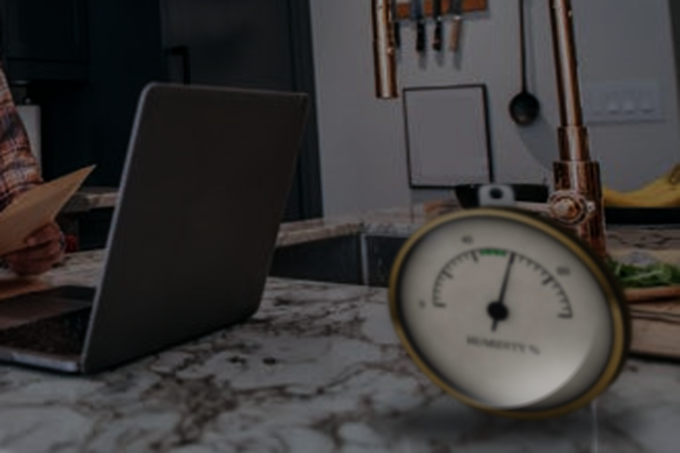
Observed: 60 %
